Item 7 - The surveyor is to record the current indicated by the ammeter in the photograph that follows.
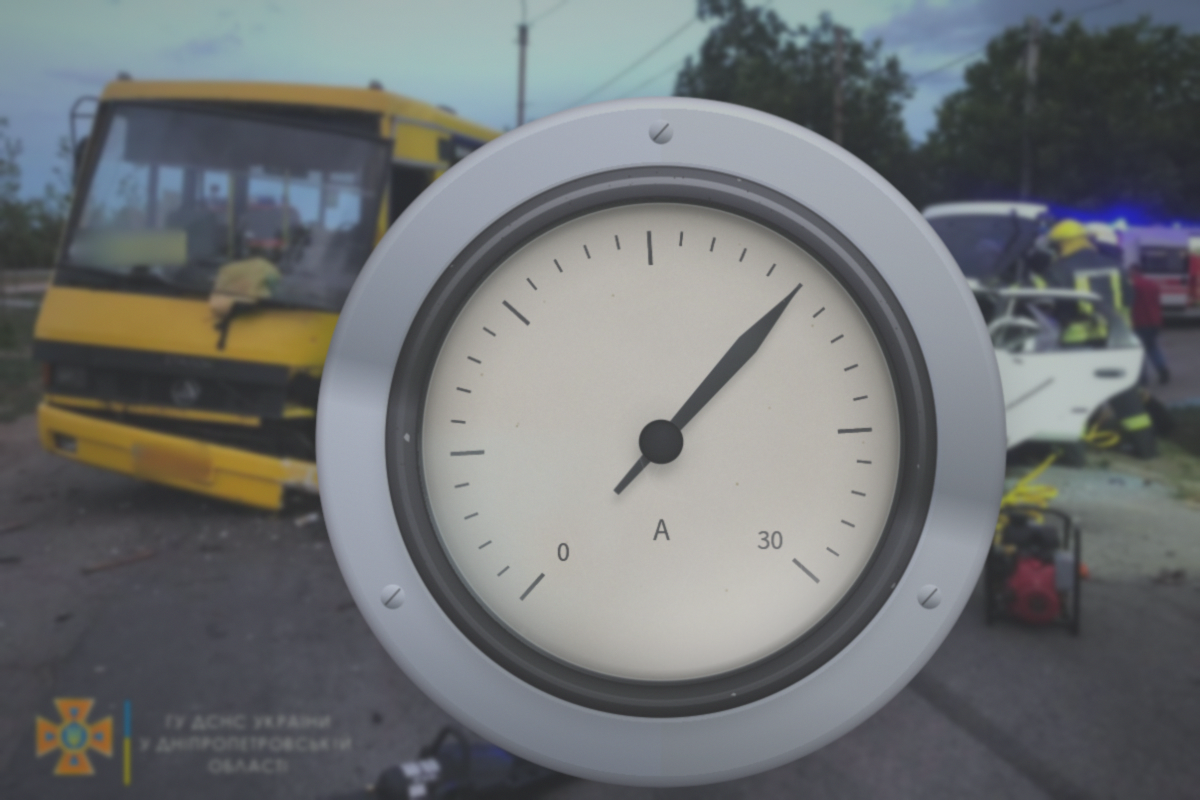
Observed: 20 A
